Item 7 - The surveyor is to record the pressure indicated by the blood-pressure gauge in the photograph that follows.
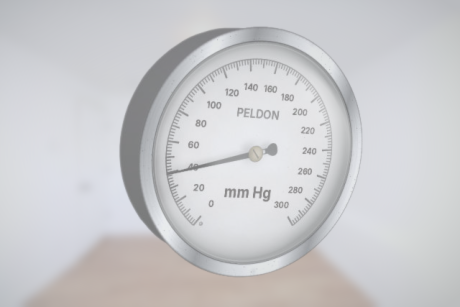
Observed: 40 mmHg
